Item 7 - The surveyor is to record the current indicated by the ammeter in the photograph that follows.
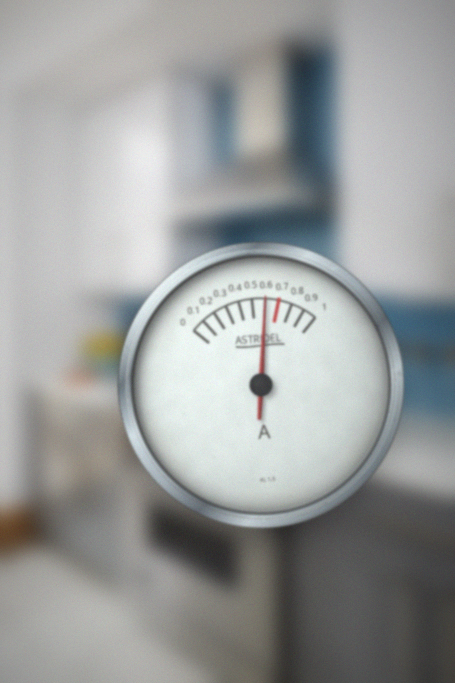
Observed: 0.6 A
